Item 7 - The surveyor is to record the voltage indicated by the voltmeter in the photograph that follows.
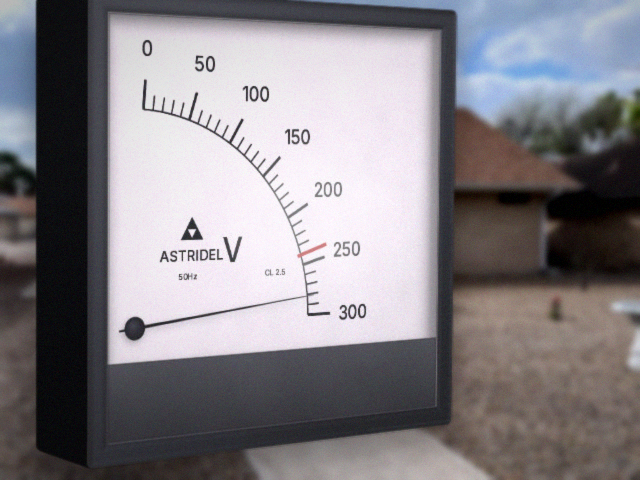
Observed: 280 V
